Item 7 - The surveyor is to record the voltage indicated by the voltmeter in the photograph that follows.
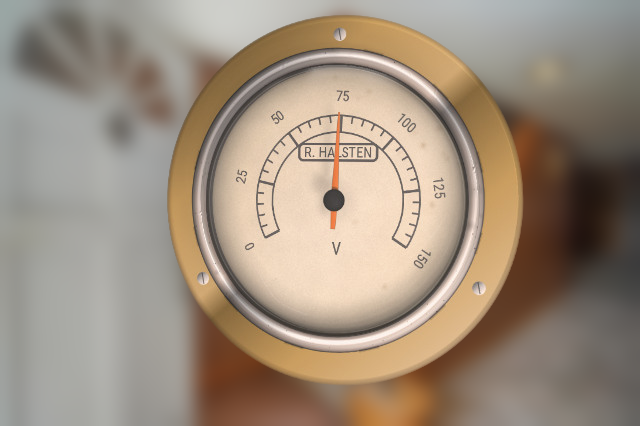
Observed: 75 V
